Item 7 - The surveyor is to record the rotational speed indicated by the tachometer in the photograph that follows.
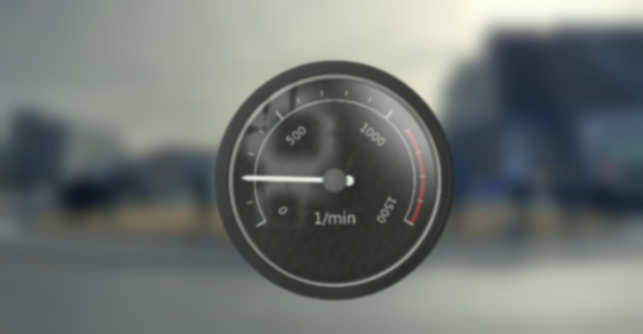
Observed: 200 rpm
